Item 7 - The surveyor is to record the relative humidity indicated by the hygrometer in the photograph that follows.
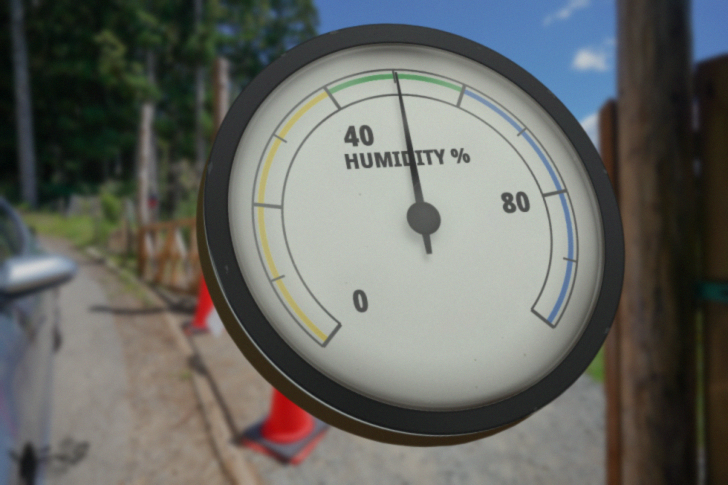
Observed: 50 %
